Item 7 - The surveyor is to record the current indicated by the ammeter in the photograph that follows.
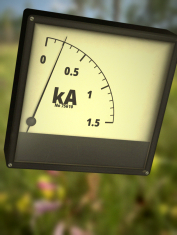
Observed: 0.2 kA
